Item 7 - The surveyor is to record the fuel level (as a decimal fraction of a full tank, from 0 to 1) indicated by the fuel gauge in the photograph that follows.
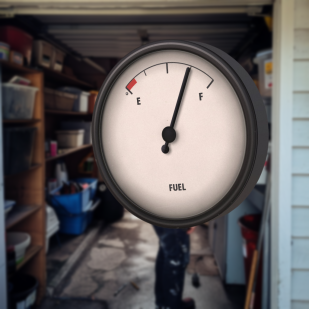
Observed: 0.75
